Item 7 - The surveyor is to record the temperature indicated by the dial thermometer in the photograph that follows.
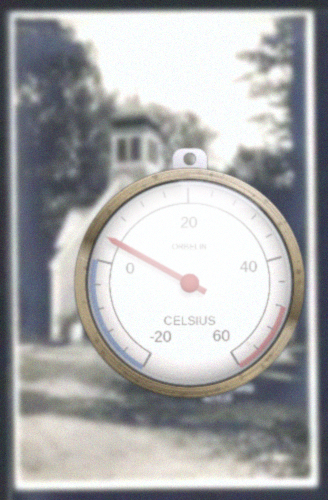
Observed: 4 °C
